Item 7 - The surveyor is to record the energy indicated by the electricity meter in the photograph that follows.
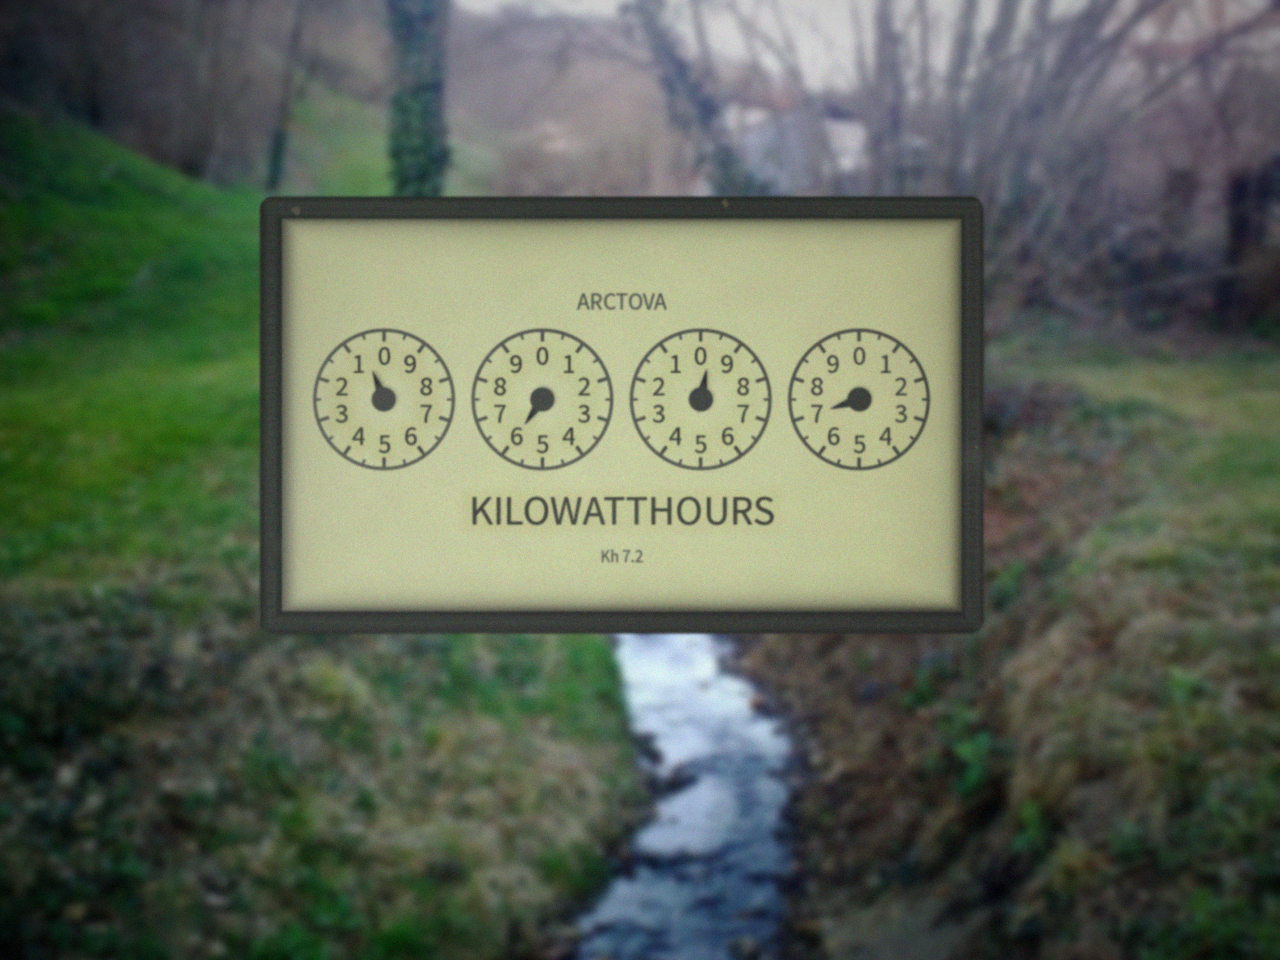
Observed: 597 kWh
